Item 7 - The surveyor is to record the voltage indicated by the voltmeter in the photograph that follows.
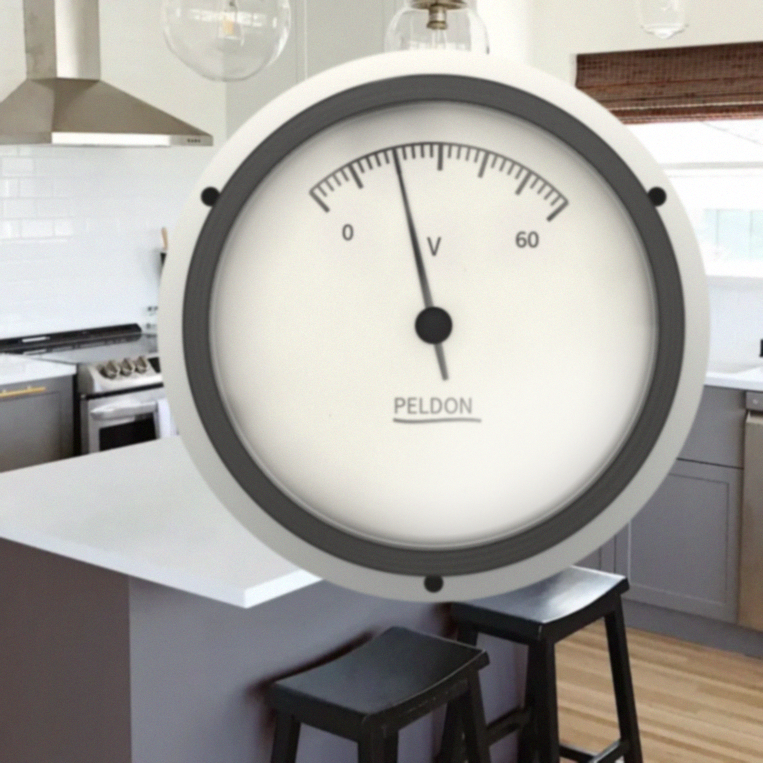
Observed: 20 V
